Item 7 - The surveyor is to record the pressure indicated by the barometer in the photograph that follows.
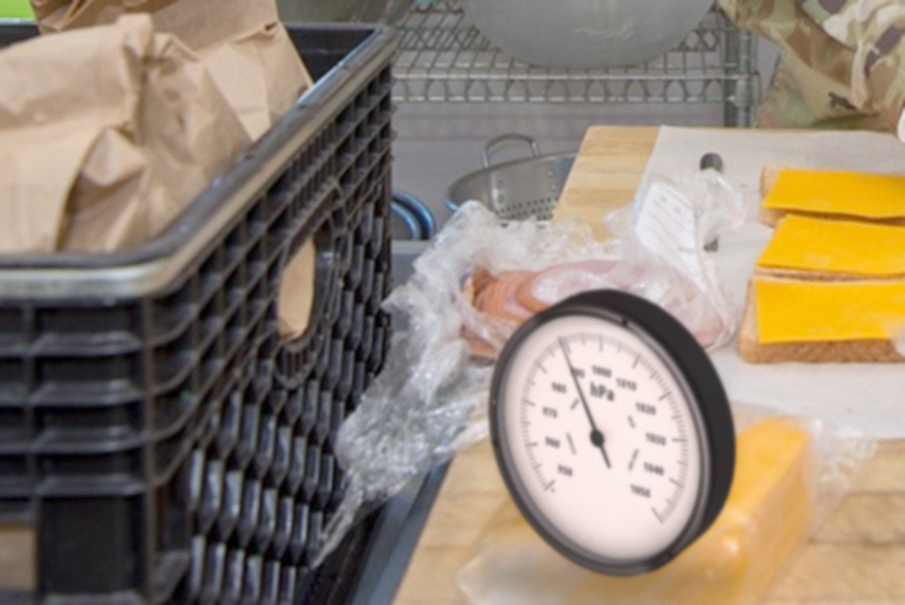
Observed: 990 hPa
